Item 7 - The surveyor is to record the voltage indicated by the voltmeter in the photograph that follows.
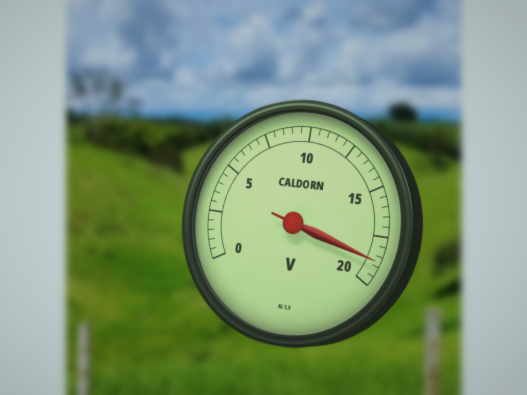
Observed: 18.75 V
